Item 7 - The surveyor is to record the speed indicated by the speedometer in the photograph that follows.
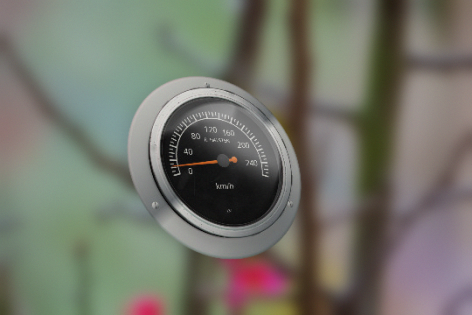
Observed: 10 km/h
